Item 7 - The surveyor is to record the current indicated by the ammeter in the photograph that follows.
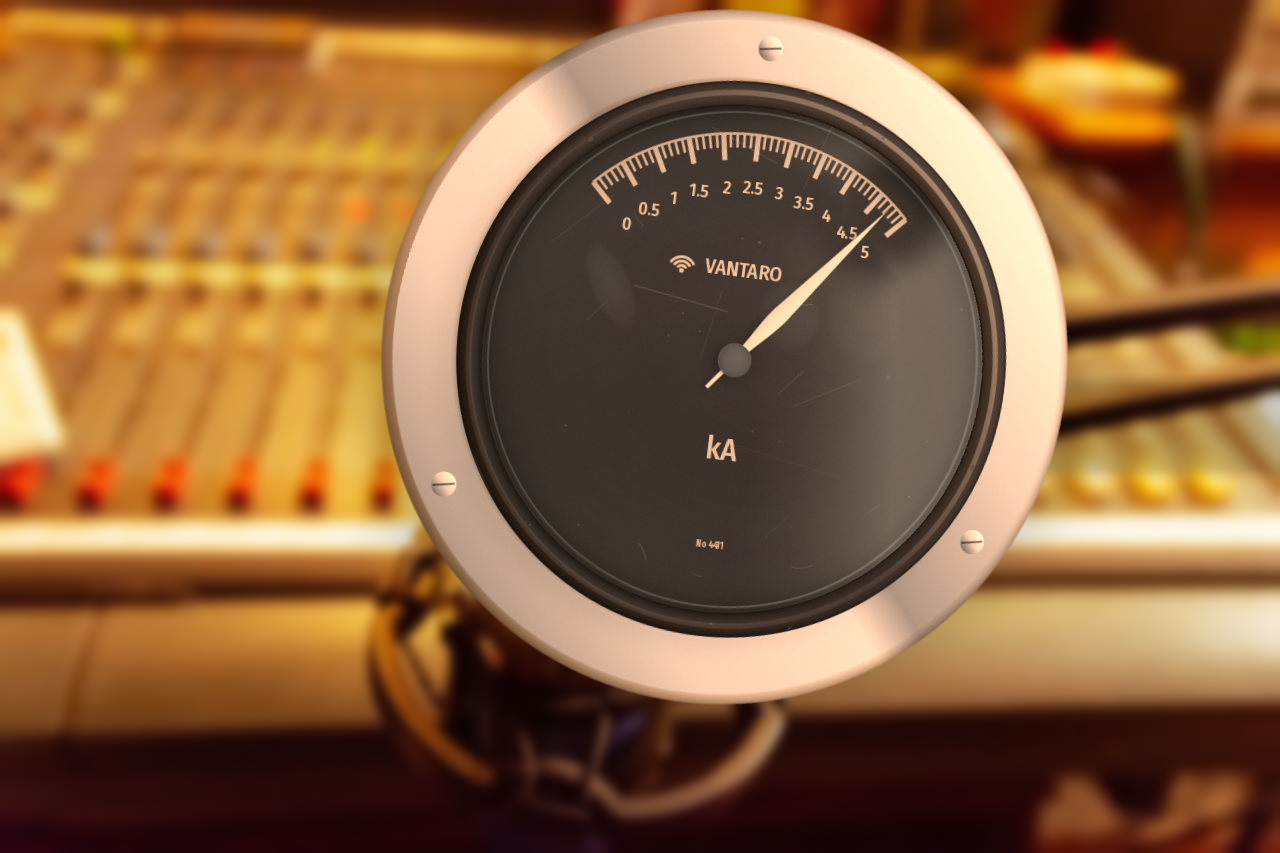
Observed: 4.7 kA
